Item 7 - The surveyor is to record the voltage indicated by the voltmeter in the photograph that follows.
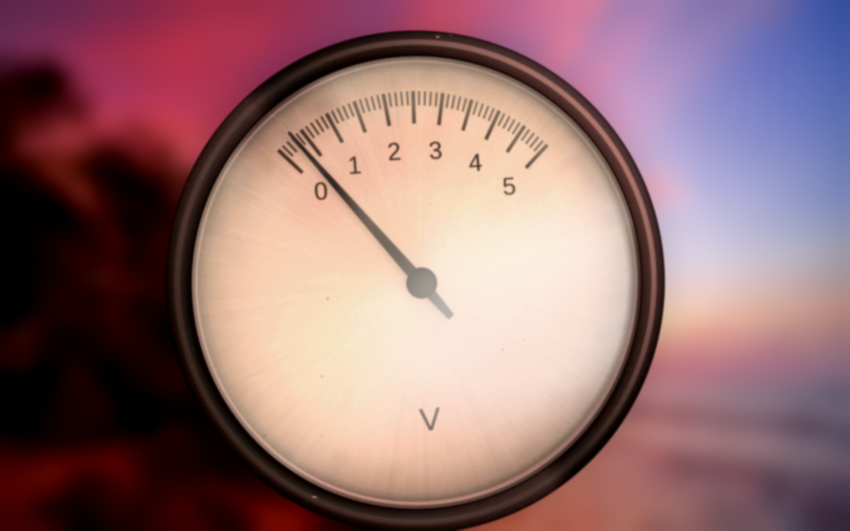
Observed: 0.3 V
